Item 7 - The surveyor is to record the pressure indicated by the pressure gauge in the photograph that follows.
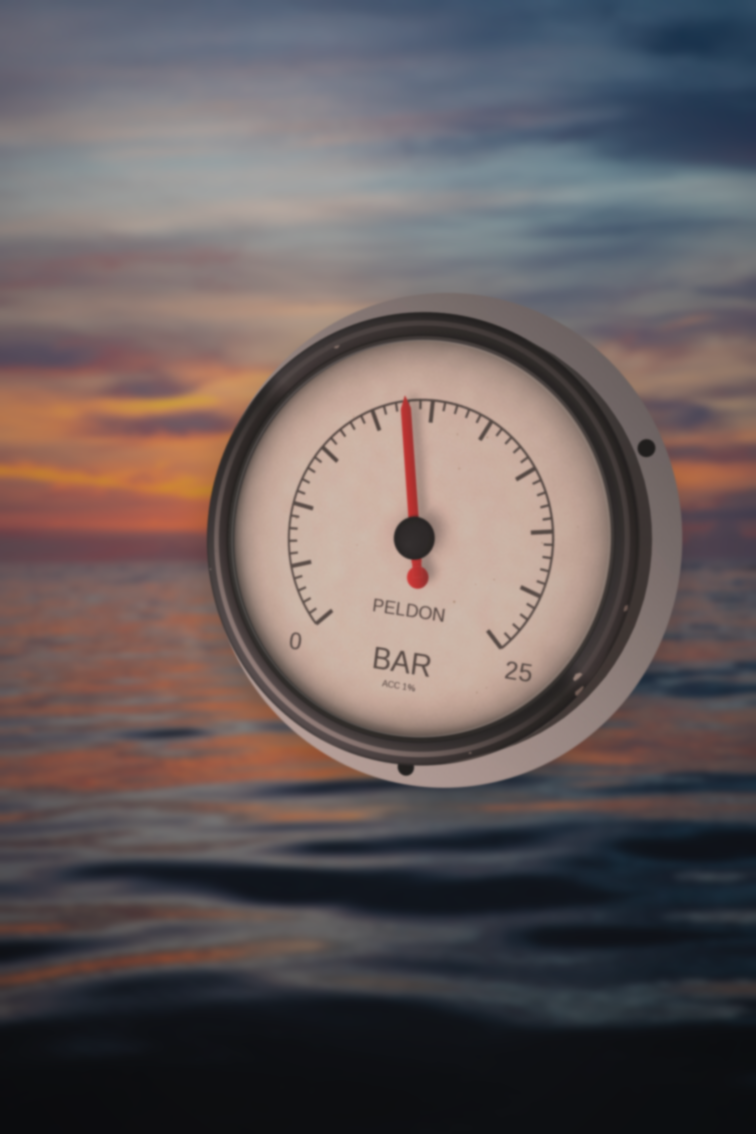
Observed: 11.5 bar
